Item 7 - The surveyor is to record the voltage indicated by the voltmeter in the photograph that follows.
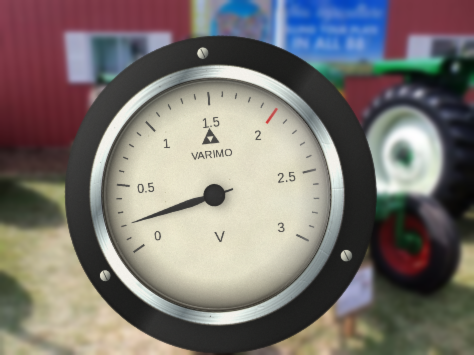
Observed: 0.2 V
